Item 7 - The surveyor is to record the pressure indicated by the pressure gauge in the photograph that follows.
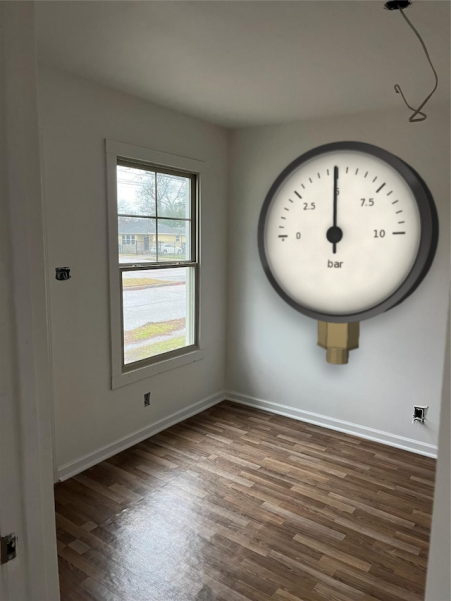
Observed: 5 bar
